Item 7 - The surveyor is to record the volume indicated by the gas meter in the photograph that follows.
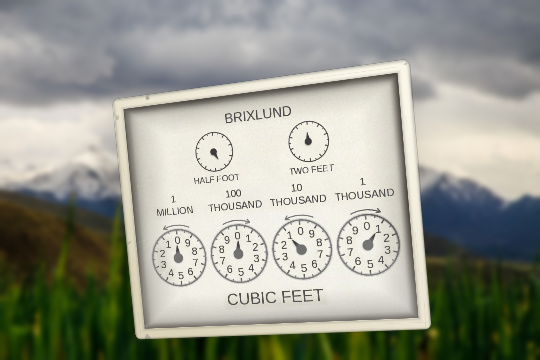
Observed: 1100 ft³
